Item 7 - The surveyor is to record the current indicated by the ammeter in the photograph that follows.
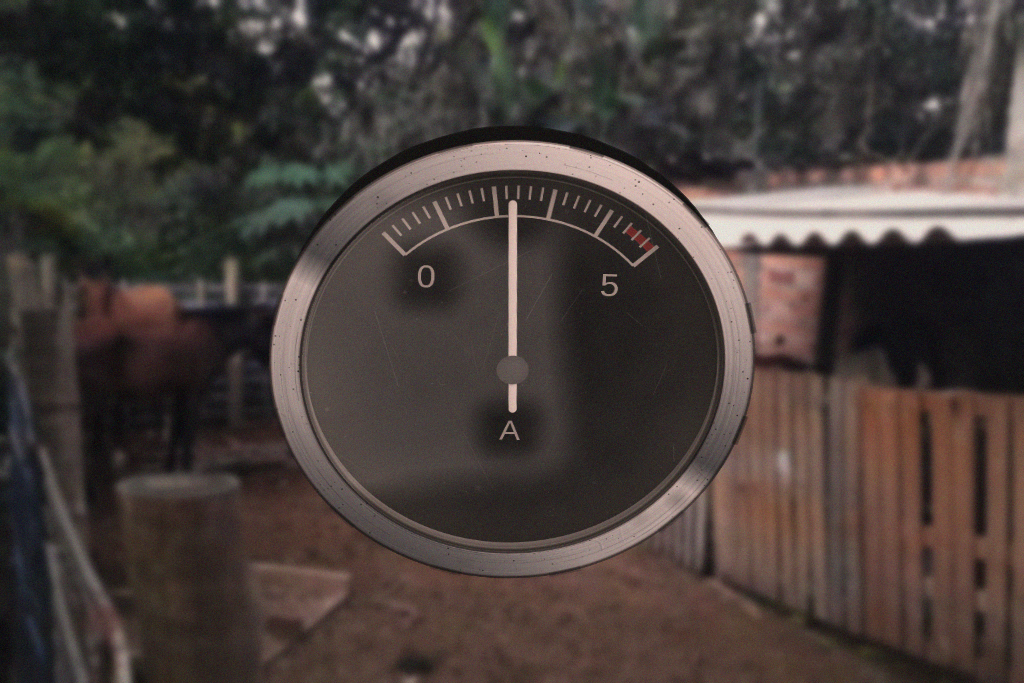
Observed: 2.3 A
